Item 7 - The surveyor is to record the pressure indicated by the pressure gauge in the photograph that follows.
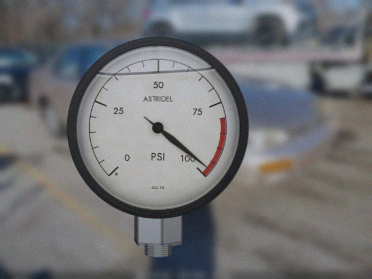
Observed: 97.5 psi
